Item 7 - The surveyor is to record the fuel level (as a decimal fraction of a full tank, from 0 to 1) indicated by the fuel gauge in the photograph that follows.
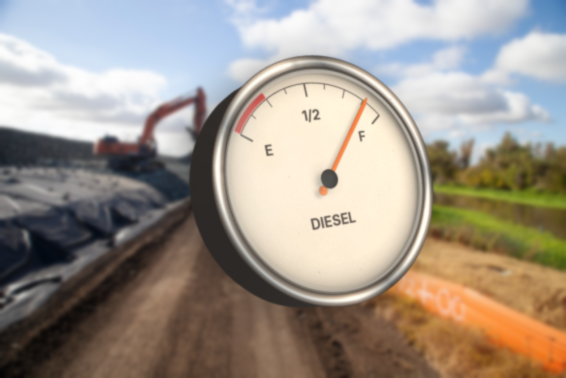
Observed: 0.875
